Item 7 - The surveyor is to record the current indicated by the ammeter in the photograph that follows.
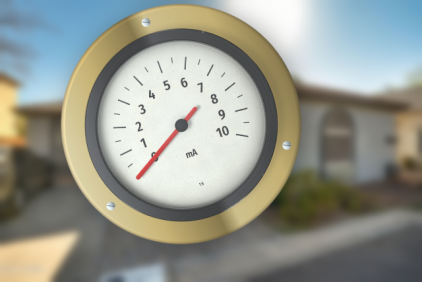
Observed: 0 mA
